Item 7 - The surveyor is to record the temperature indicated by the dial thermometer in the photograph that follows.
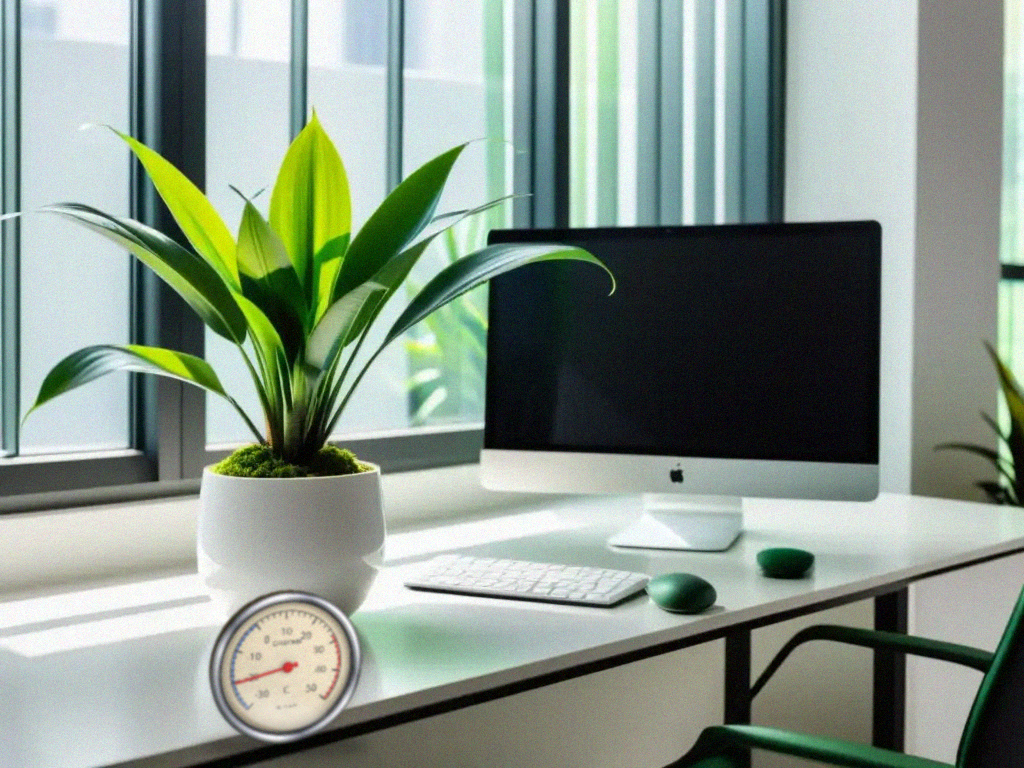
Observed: -20 °C
